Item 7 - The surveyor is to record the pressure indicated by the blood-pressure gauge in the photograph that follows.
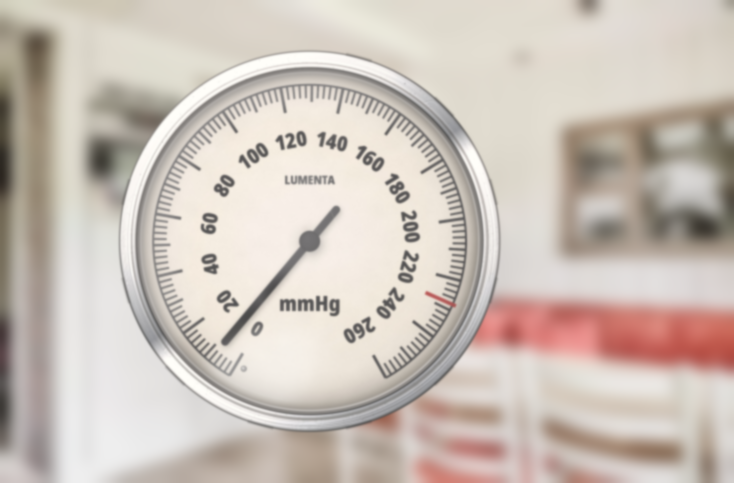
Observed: 8 mmHg
